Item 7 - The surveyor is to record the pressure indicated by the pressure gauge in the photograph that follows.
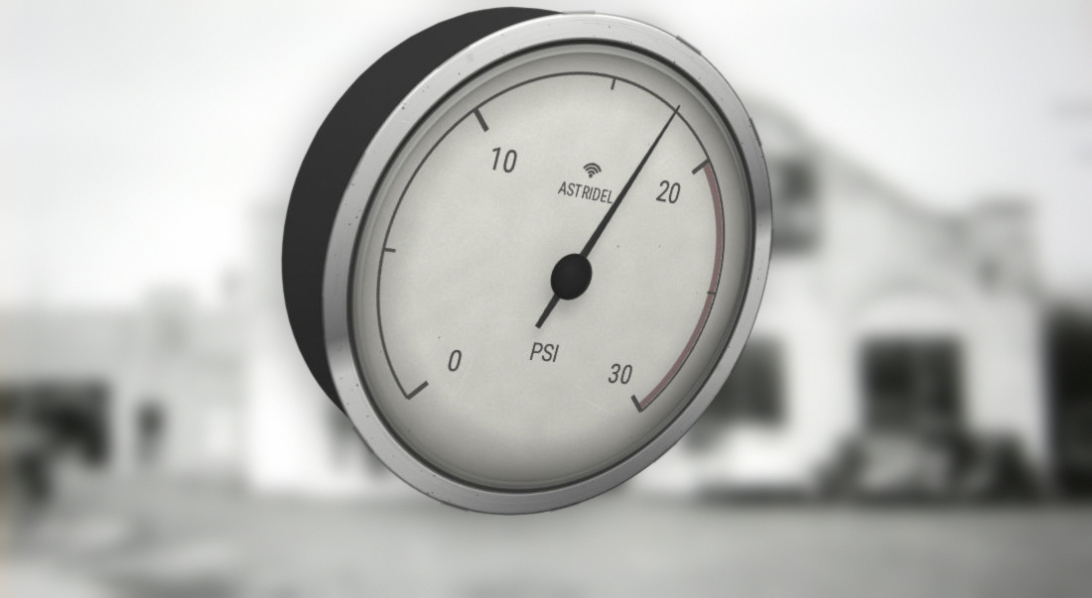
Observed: 17.5 psi
